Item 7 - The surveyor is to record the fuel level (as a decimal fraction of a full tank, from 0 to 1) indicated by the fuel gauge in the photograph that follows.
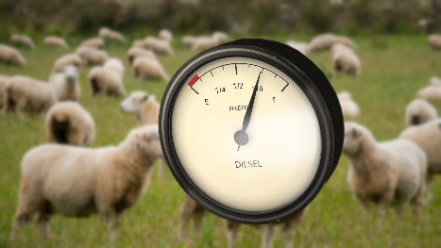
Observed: 0.75
